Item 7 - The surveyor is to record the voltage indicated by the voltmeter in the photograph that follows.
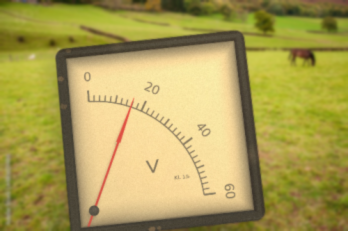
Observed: 16 V
